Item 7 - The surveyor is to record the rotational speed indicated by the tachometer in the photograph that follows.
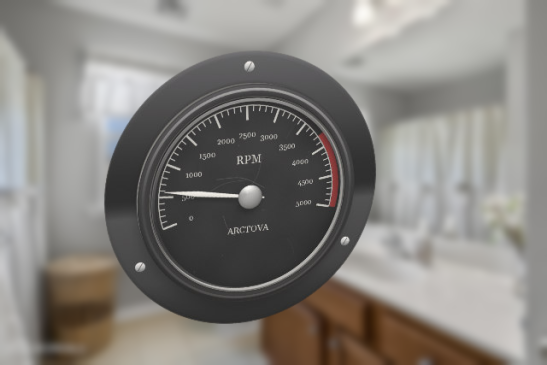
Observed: 600 rpm
